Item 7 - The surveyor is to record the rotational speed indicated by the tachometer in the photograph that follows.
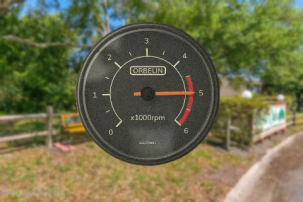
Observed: 5000 rpm
